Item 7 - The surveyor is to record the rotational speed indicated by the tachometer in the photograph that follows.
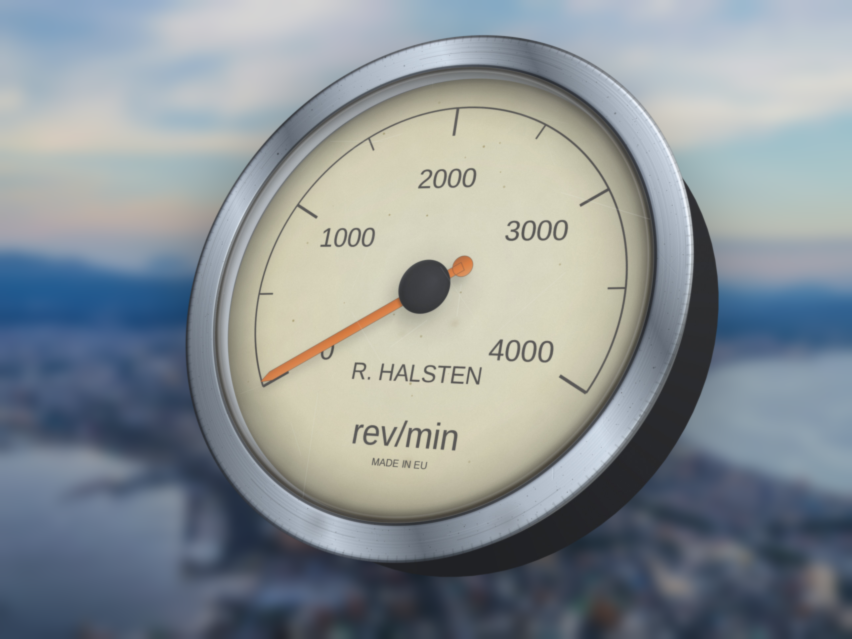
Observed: 0 rpm
